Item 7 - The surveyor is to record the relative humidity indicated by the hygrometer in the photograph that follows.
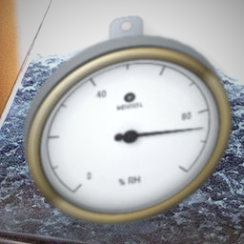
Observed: 85 %
